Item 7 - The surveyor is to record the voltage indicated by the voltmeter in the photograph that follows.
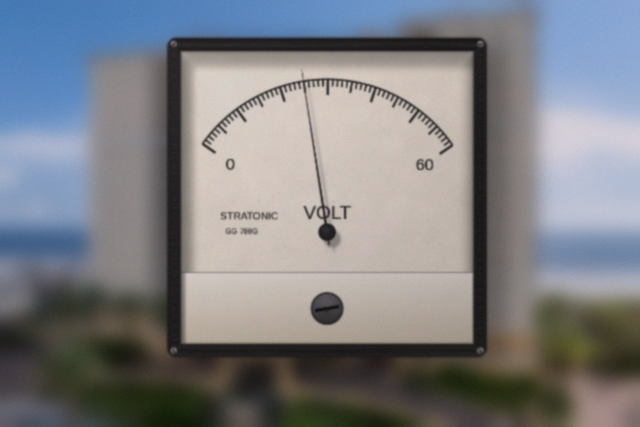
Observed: 25 V
